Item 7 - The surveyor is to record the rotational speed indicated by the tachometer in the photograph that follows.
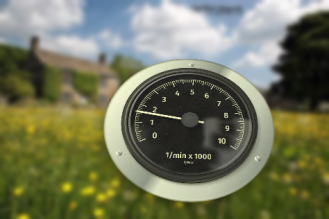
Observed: 1500 rpm
